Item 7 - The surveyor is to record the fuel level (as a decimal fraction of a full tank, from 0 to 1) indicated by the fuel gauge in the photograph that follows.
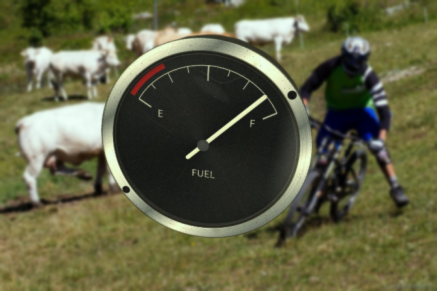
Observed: 0.875
